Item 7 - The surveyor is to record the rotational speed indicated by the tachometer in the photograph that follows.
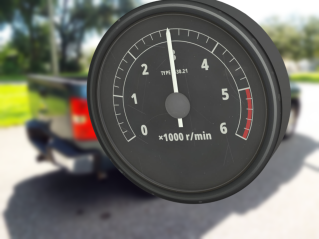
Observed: 3000 rpm
